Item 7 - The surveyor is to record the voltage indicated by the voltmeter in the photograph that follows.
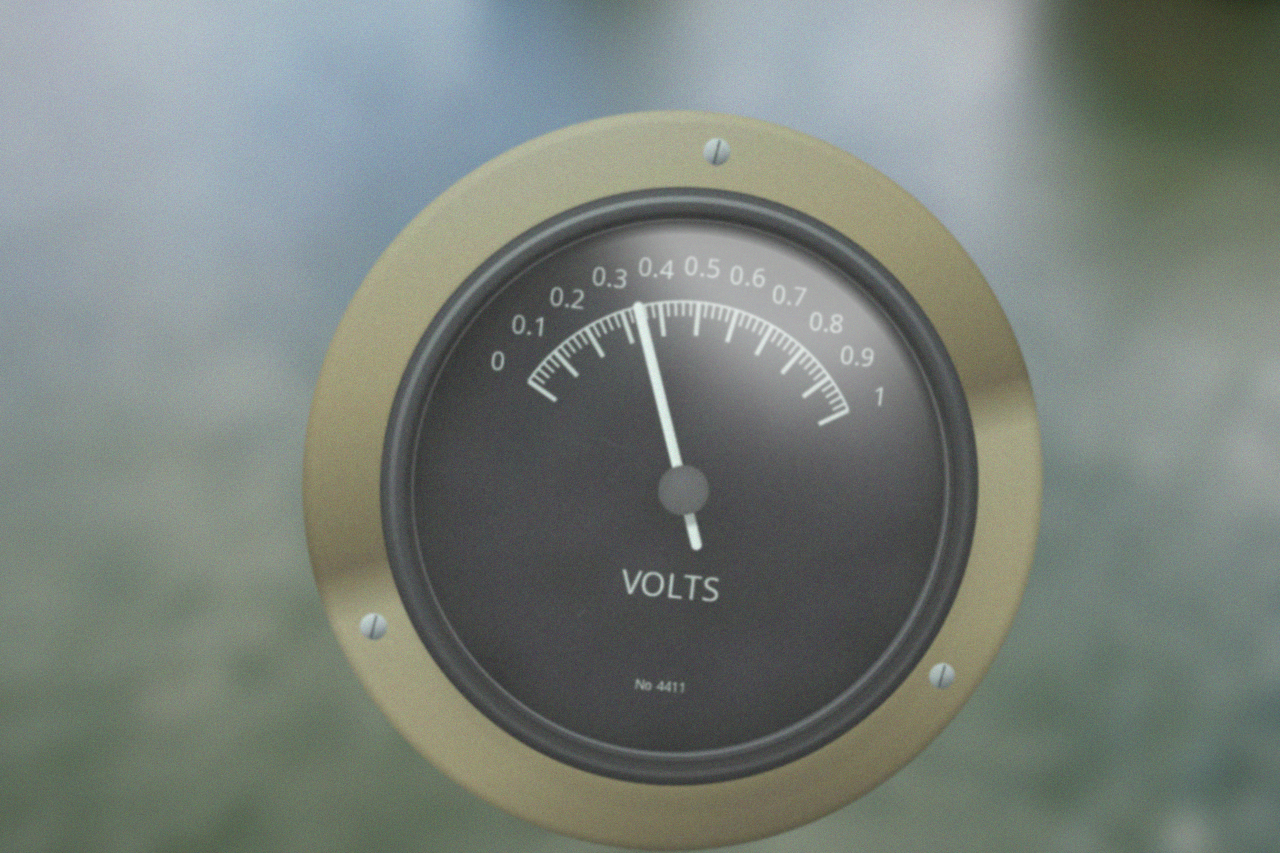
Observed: 0.34 V
